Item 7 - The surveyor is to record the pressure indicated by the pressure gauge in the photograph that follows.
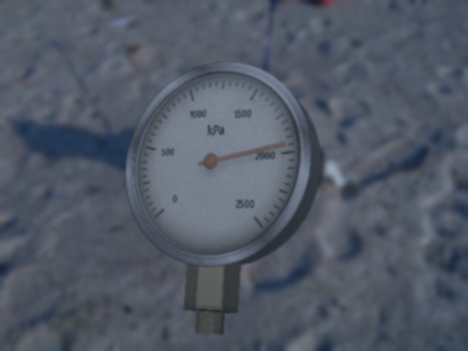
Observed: 1950 kPa
